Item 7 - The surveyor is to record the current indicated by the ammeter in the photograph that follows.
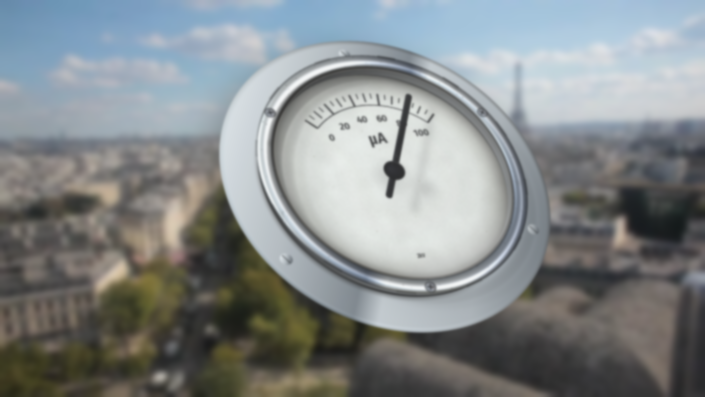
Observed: 80 µA
